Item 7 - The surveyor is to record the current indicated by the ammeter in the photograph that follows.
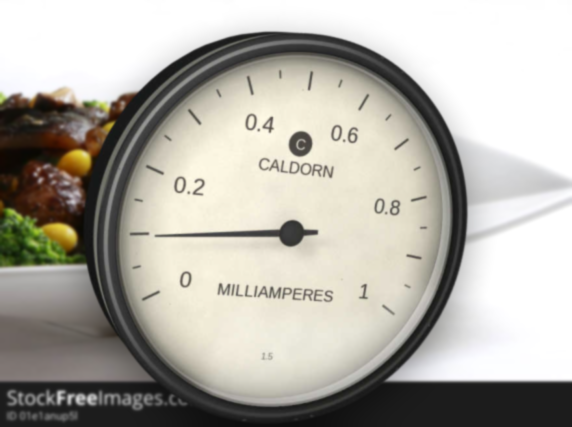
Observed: 0.1 mA
